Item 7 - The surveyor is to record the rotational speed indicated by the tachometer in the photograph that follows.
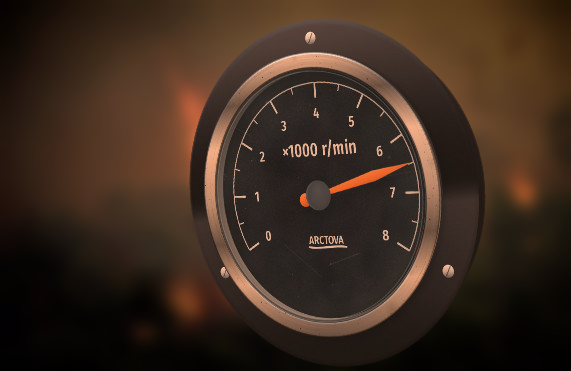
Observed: 6500 rpm
